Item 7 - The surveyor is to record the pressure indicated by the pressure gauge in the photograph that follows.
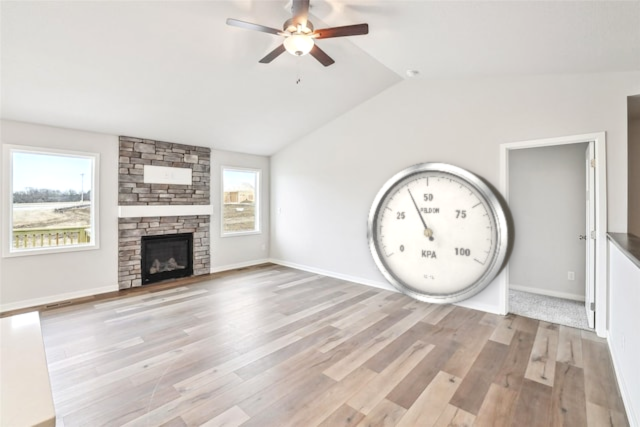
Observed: 40 kPa
